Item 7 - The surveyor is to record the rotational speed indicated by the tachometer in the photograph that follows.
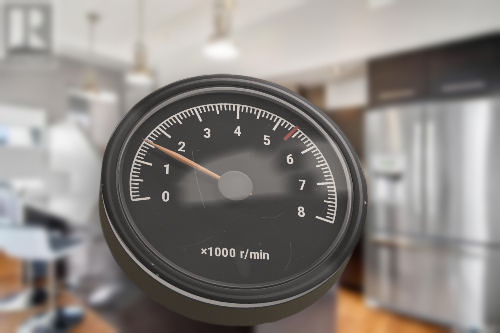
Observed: 1500 rpm
